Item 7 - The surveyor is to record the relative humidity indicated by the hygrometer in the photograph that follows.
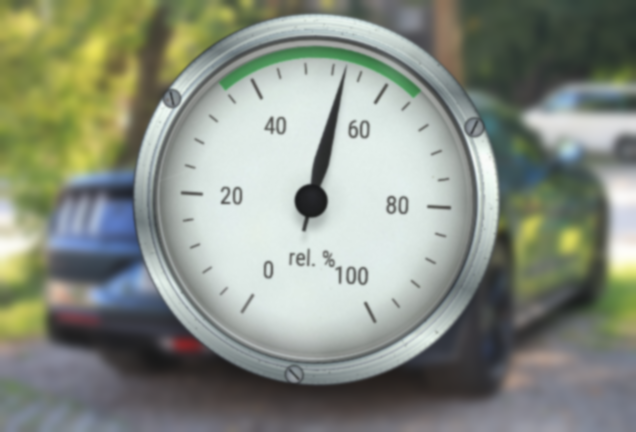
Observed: 54 %
